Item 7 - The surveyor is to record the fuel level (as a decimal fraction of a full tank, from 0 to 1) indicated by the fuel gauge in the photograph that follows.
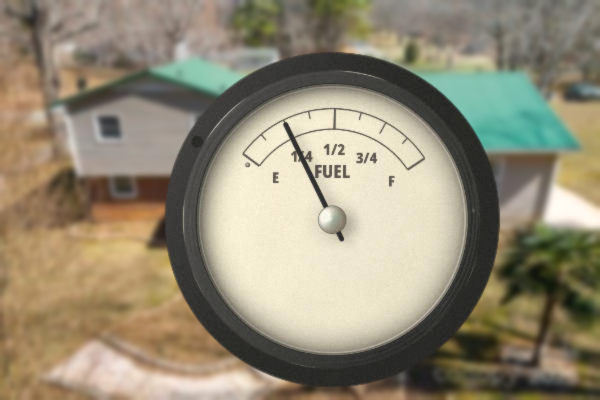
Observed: 0.25
